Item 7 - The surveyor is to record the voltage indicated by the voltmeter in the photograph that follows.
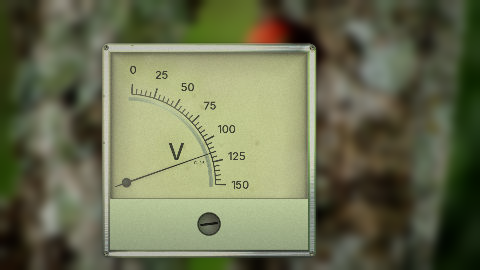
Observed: 115 V
